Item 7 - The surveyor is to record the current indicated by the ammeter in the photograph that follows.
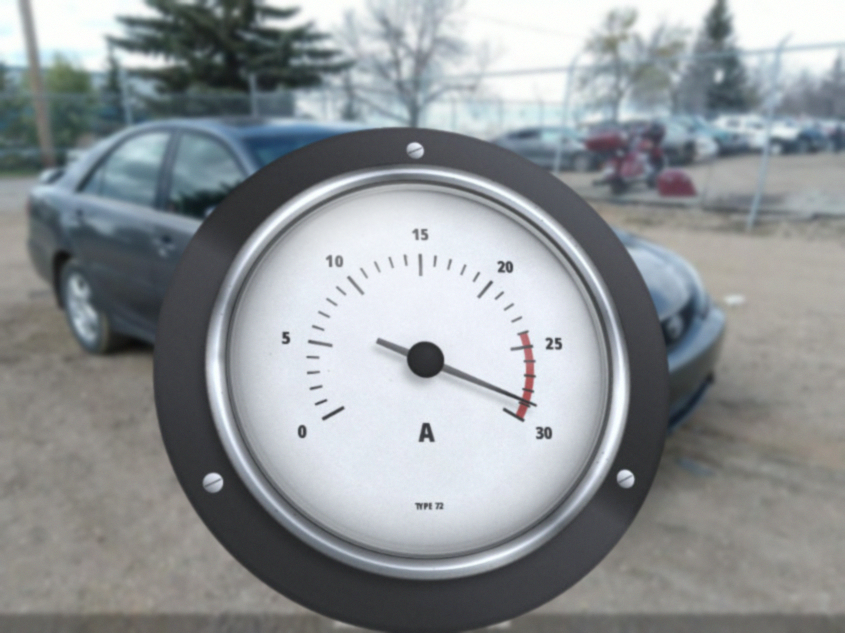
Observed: 29 A
